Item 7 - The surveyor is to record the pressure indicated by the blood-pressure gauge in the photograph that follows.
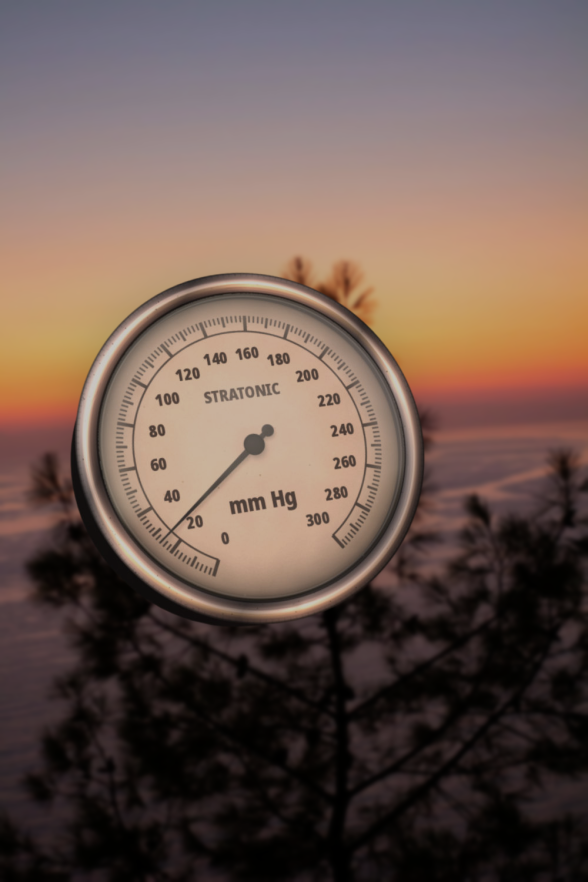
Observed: 26 mmHg
